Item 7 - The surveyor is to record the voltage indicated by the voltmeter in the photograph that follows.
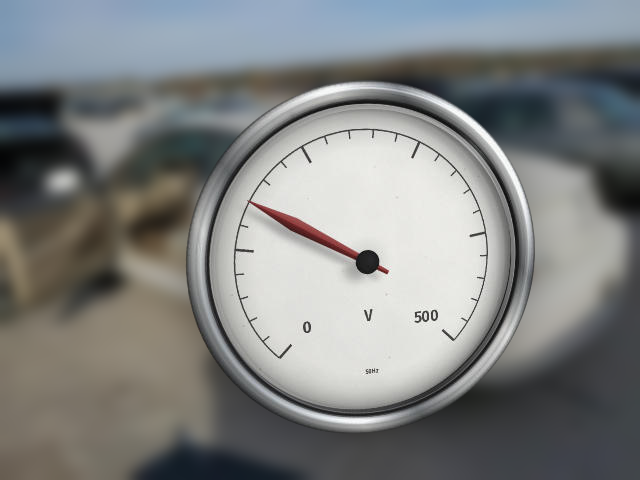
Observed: 140 V
